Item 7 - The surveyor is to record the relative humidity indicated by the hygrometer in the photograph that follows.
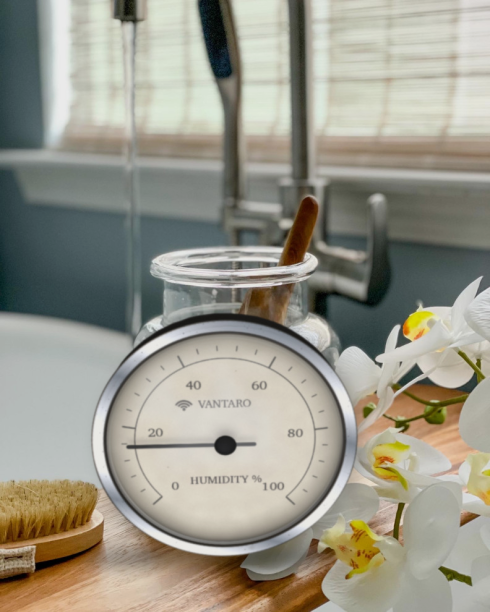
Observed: 16 %
